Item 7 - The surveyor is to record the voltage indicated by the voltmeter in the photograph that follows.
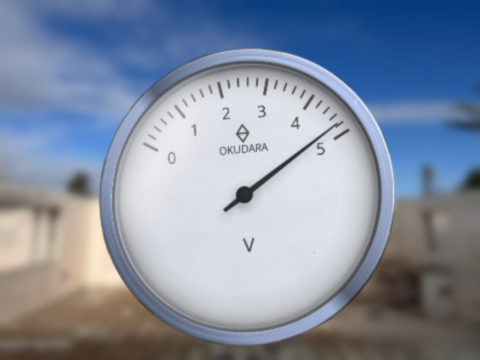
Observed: 4.8 V
